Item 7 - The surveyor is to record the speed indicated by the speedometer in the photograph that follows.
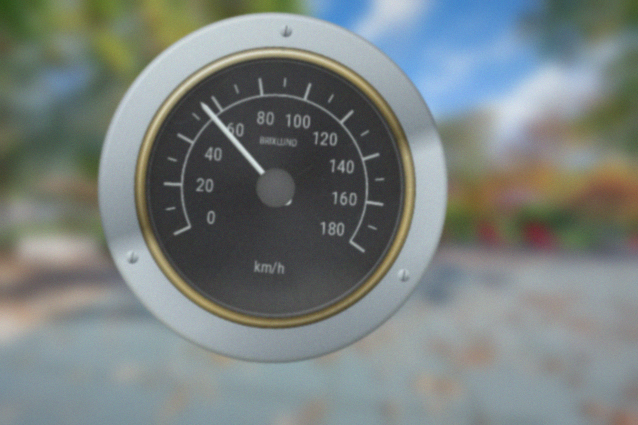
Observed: 55 km/h
